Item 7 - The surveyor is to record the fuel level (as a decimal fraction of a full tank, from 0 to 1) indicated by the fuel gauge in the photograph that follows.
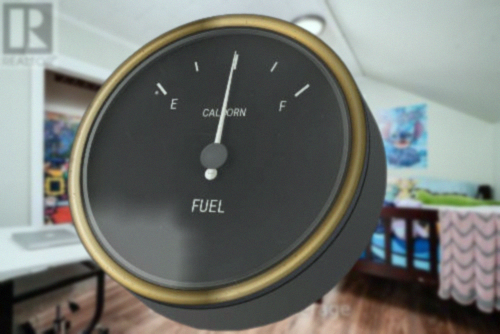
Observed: 0.5
